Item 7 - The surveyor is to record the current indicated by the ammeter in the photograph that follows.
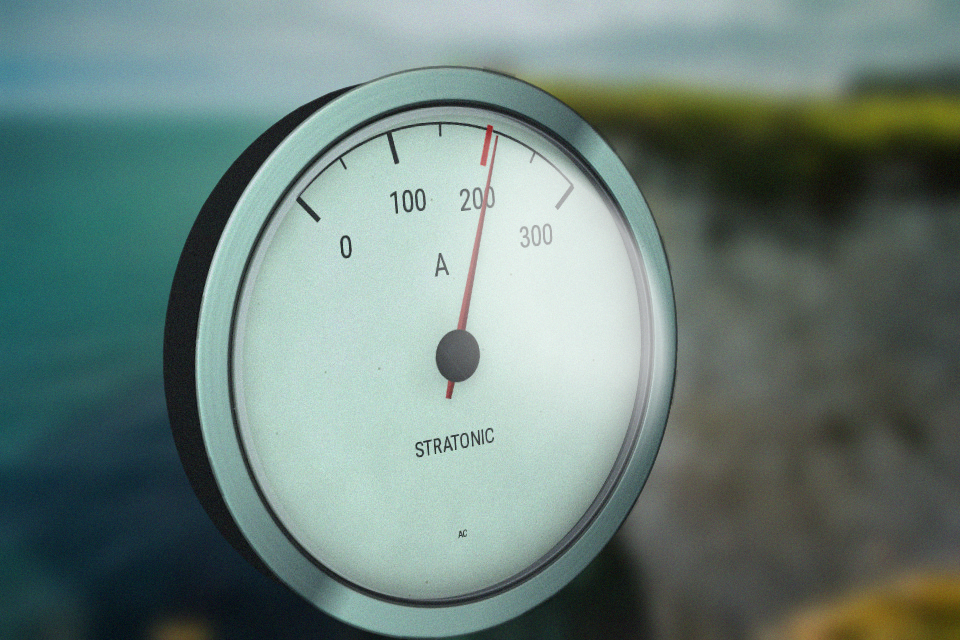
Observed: 200 A
